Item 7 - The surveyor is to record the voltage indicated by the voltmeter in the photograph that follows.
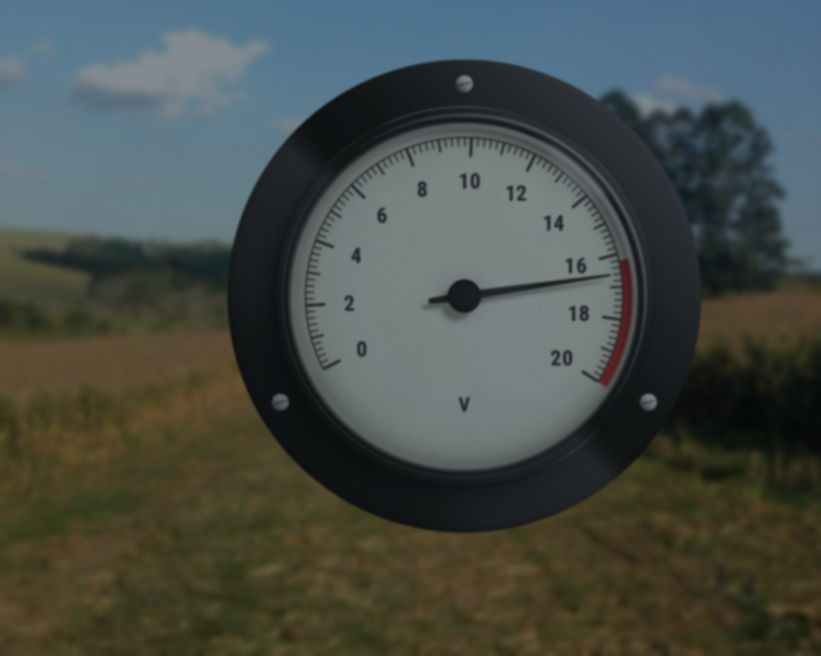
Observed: 16.6 V
